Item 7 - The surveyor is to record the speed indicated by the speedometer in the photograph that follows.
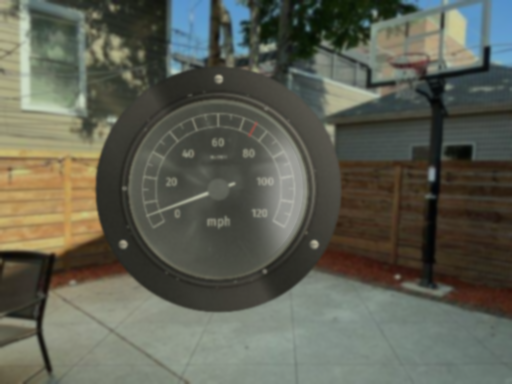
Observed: 5 mph
